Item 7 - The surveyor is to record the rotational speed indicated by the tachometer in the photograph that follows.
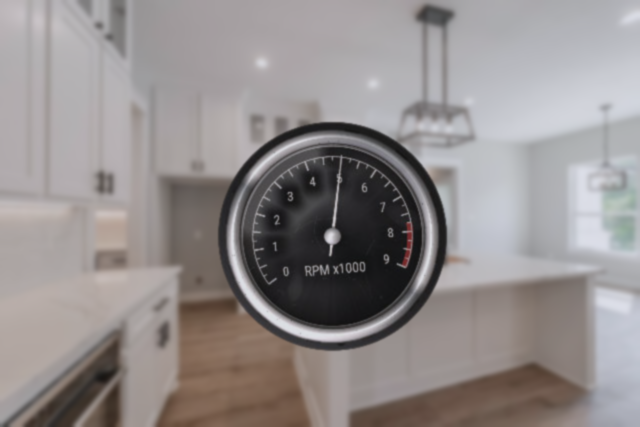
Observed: 5000 rpm
